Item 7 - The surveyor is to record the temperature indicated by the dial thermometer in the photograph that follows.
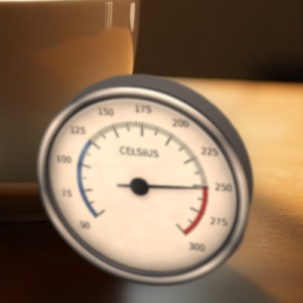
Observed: 250 °C
